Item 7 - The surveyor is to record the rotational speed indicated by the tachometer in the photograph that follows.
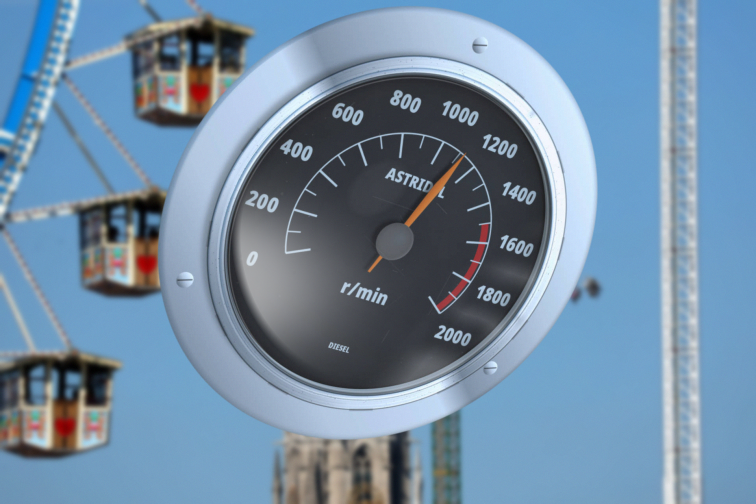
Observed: 1100 rpm
